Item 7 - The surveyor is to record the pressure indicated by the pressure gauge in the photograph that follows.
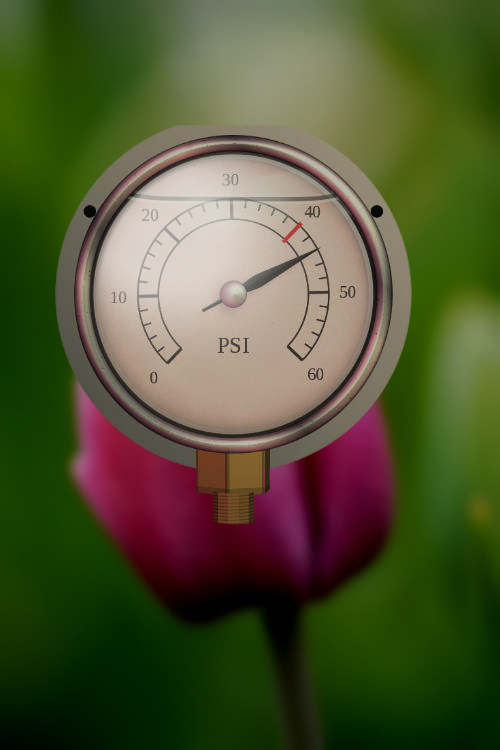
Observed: 44 psi
